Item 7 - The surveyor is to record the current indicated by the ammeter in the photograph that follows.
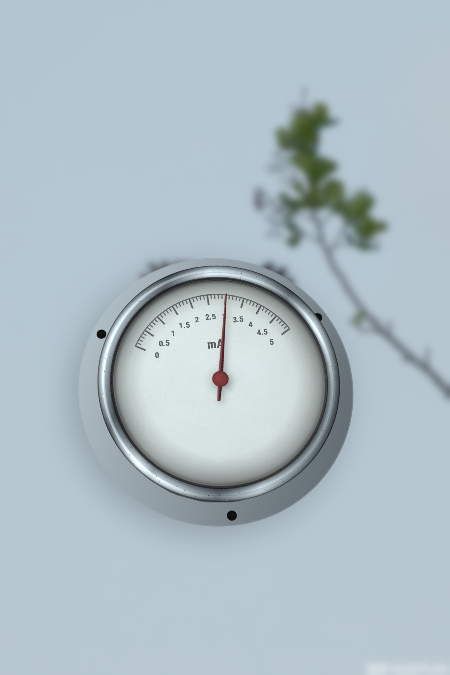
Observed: 3 mA
